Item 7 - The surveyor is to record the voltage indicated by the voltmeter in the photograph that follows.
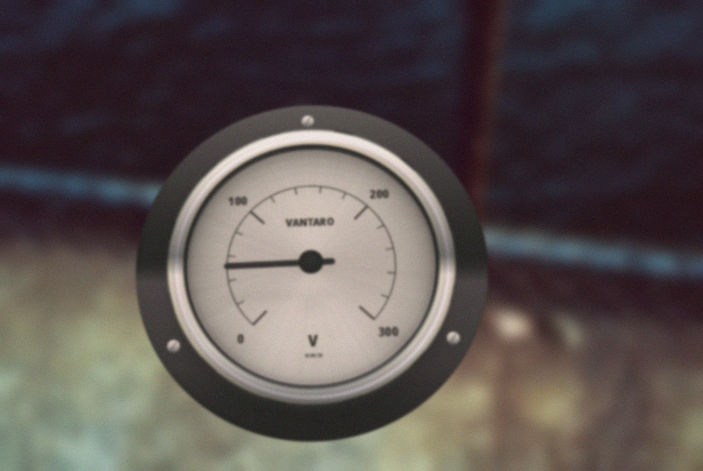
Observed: 50 V
